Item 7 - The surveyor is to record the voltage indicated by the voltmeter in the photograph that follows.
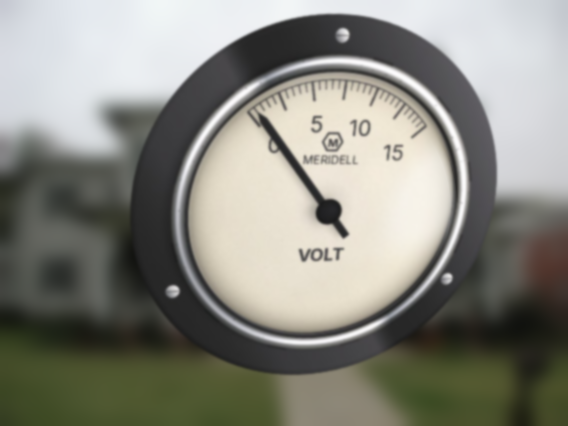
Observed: 0.5 V
